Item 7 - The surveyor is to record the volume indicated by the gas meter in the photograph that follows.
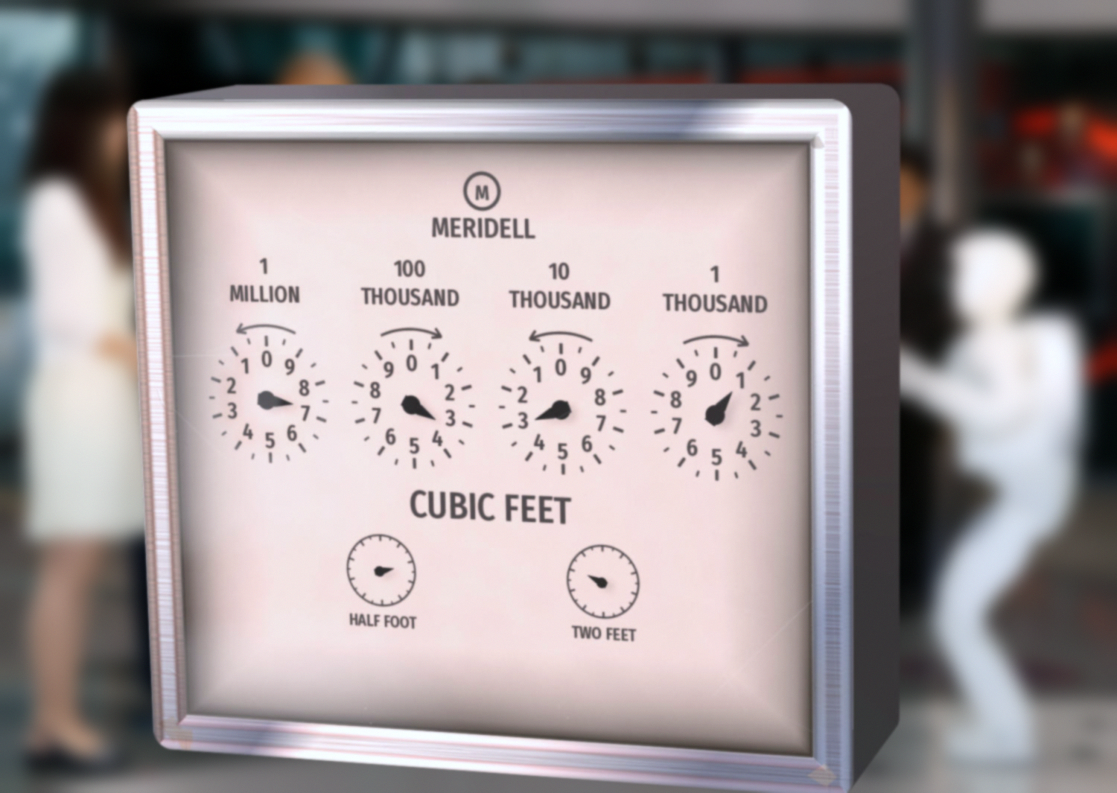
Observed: 733100 ft³
